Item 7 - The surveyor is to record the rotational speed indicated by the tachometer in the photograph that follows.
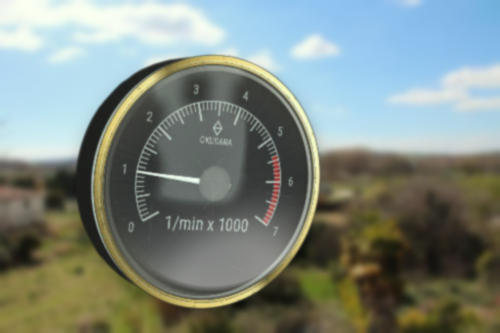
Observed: 1000 rpm
